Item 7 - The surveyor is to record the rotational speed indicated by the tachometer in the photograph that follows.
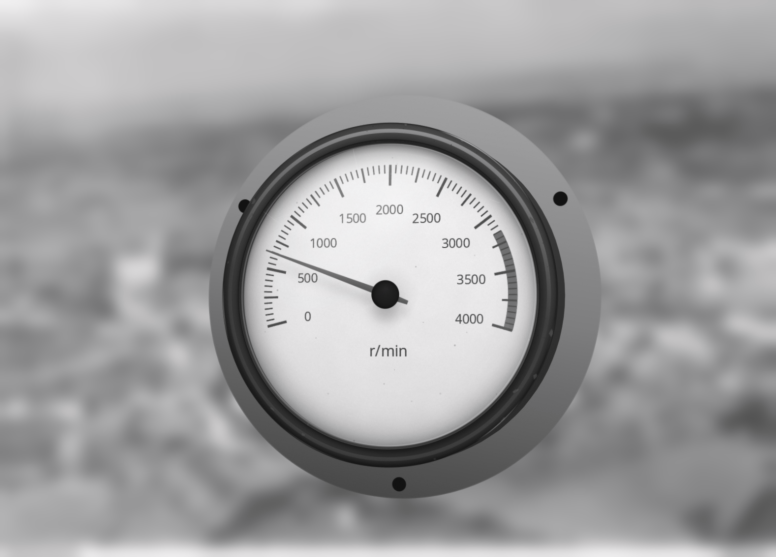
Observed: 650 rpm
